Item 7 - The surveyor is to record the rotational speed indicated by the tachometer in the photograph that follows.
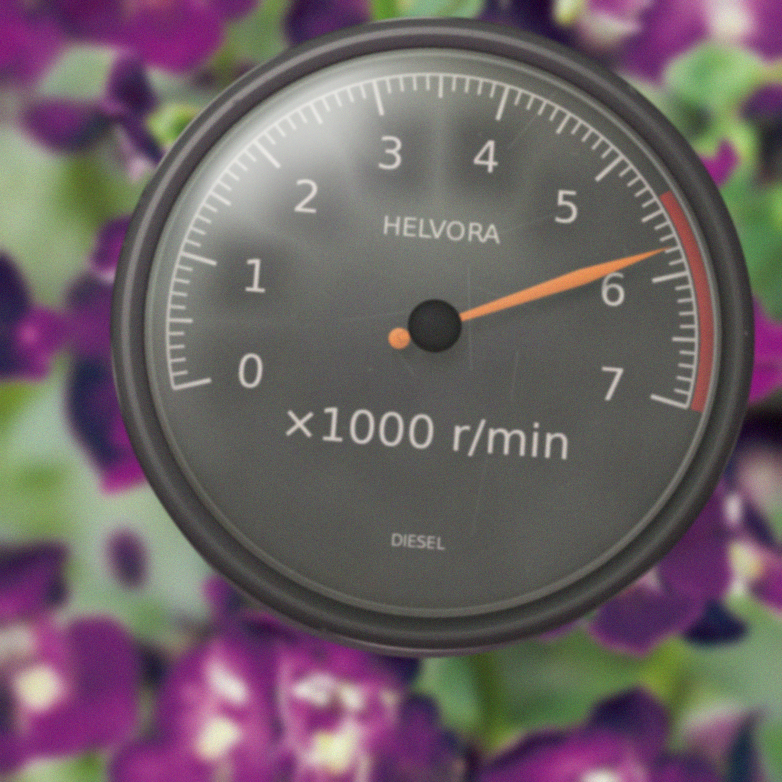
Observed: 5800 rpm
